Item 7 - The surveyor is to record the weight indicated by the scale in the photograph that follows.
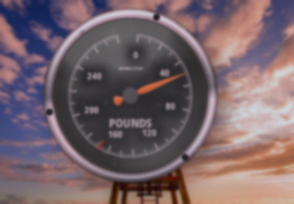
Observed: 50 lb
